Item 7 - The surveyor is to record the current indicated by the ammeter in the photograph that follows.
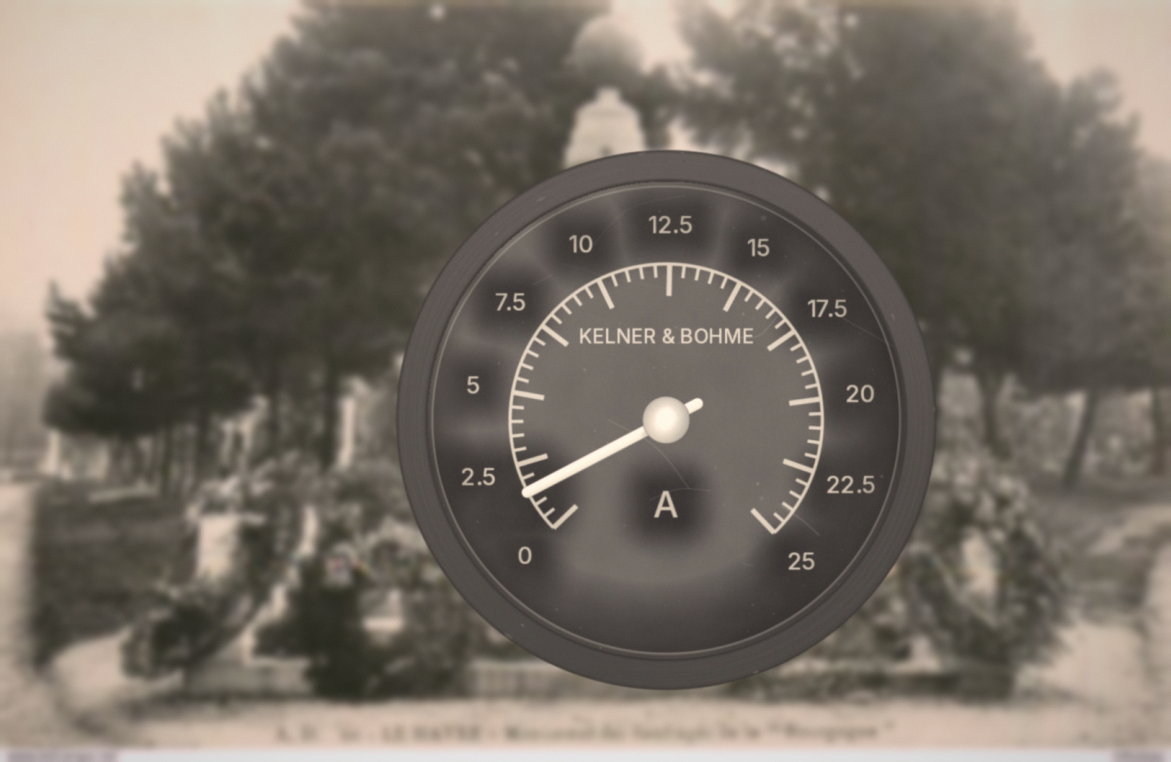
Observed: 1.5 A
